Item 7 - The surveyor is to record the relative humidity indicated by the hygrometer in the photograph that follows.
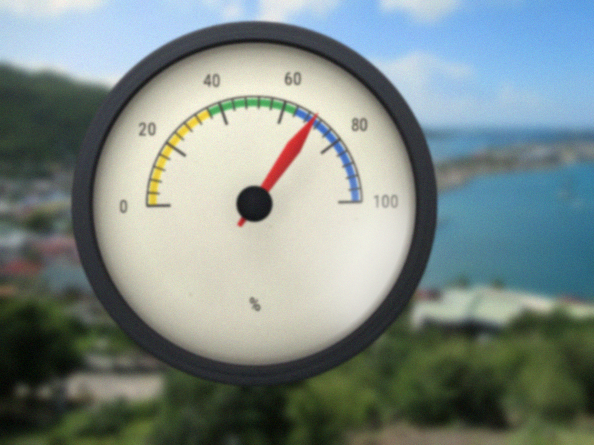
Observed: 70 %
